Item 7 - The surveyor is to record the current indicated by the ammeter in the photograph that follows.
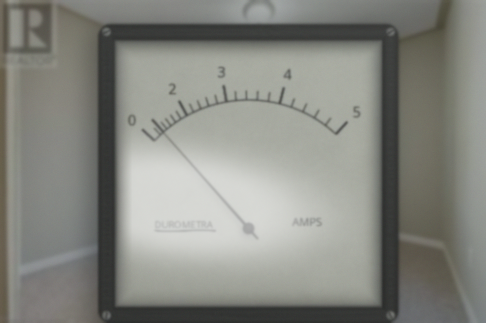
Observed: 1 A
